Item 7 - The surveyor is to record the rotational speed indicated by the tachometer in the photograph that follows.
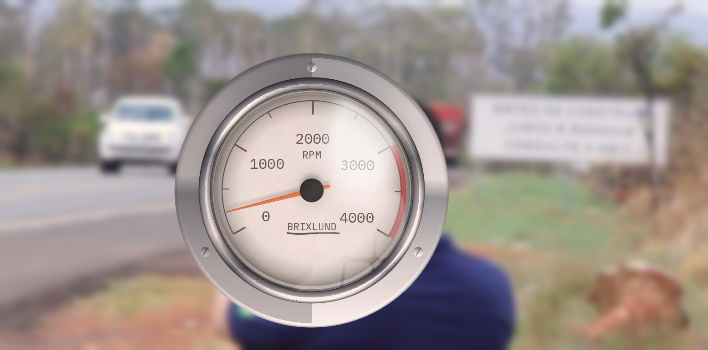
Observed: 250 rpm
